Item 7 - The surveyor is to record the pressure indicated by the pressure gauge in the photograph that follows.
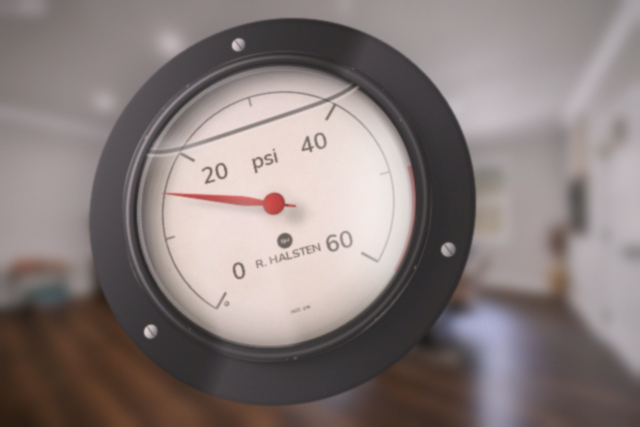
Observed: 15 psi
